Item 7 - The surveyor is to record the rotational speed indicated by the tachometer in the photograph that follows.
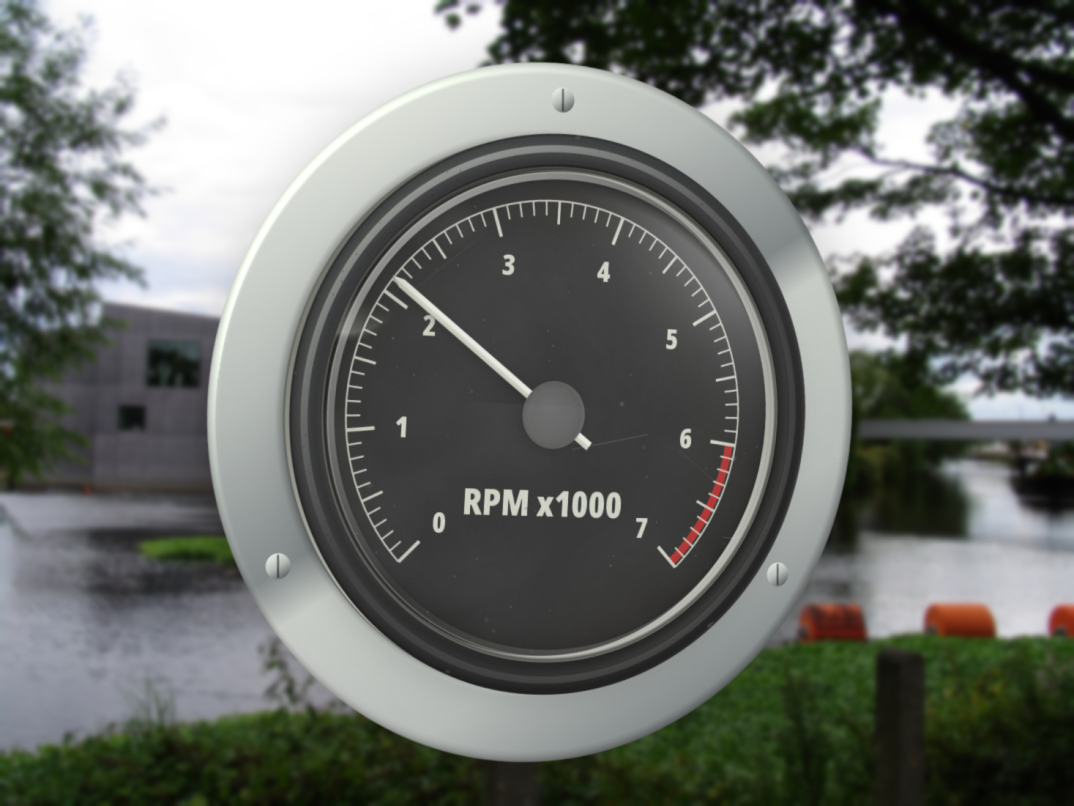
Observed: 2100 rpm
